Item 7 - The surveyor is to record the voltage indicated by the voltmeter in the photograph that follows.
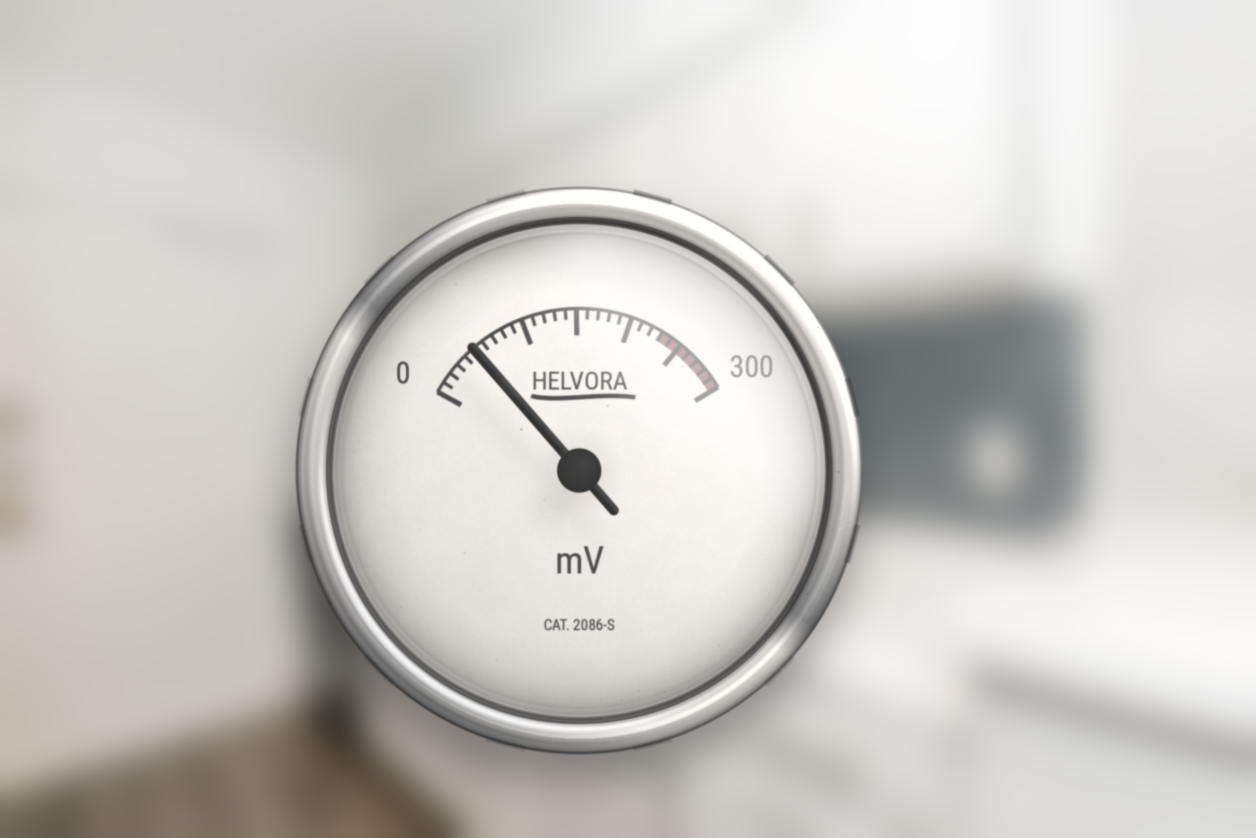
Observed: 50 mV
